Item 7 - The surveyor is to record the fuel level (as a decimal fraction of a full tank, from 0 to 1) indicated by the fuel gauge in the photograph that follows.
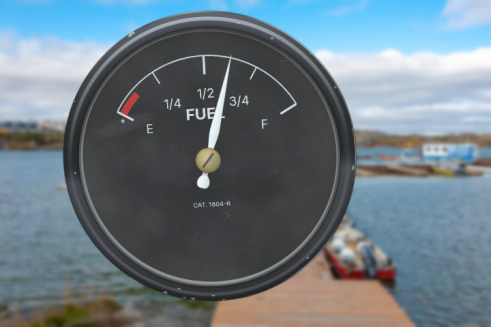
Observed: 0.625
